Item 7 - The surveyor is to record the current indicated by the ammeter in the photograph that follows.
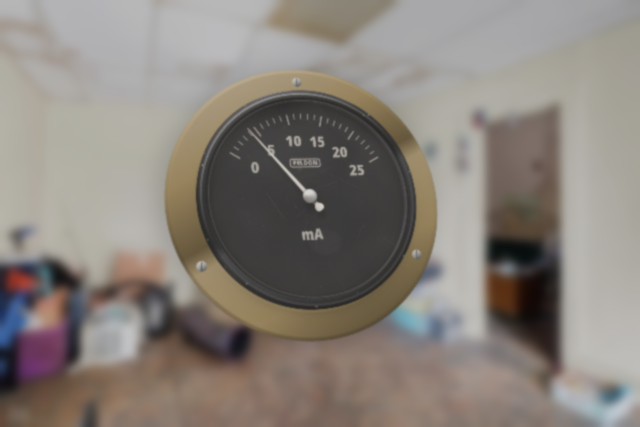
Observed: 4 mA
